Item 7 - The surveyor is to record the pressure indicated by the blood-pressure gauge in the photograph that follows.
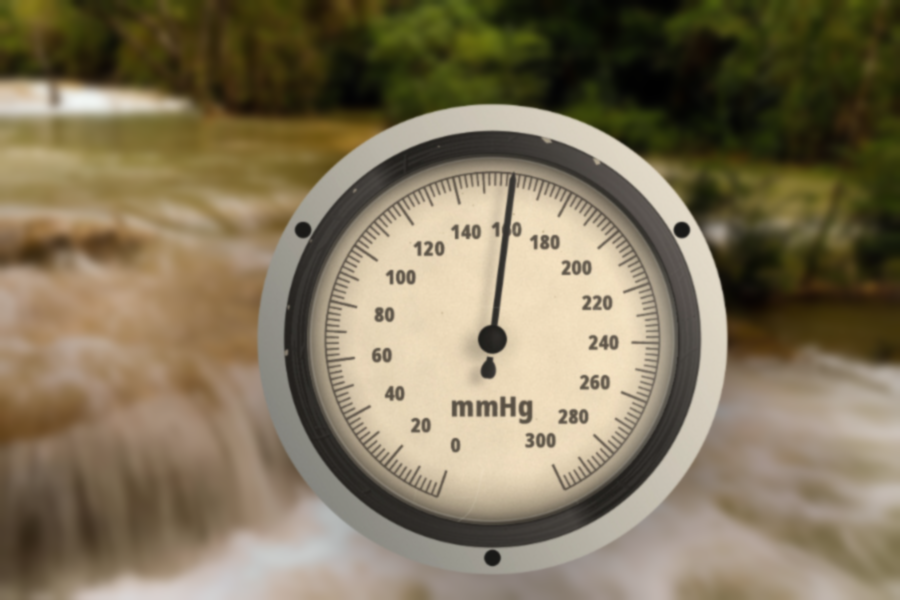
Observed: 160 mmHg
